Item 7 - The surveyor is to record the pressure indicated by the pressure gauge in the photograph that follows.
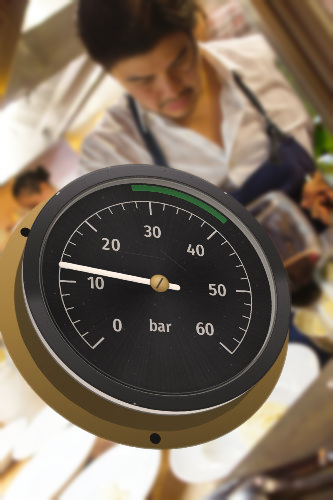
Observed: 12 bar
